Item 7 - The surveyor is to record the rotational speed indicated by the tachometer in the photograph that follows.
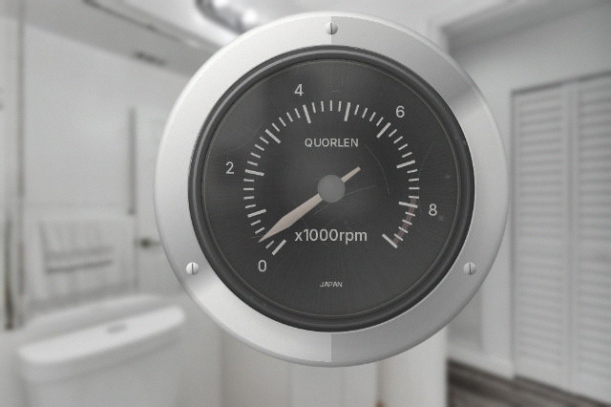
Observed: 400 rpm
